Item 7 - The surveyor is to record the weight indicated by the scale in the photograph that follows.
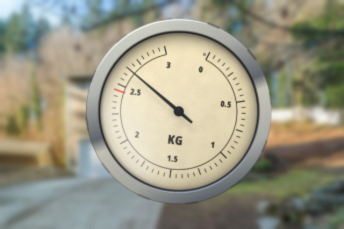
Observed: 2.65 kg
